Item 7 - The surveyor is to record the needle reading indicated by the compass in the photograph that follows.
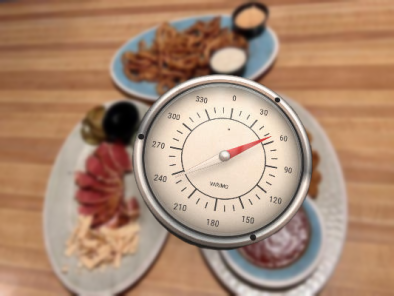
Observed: 55 °
